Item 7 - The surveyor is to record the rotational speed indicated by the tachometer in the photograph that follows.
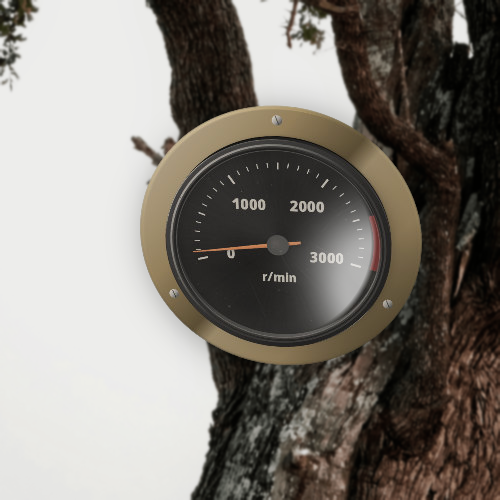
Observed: 100 rpm
